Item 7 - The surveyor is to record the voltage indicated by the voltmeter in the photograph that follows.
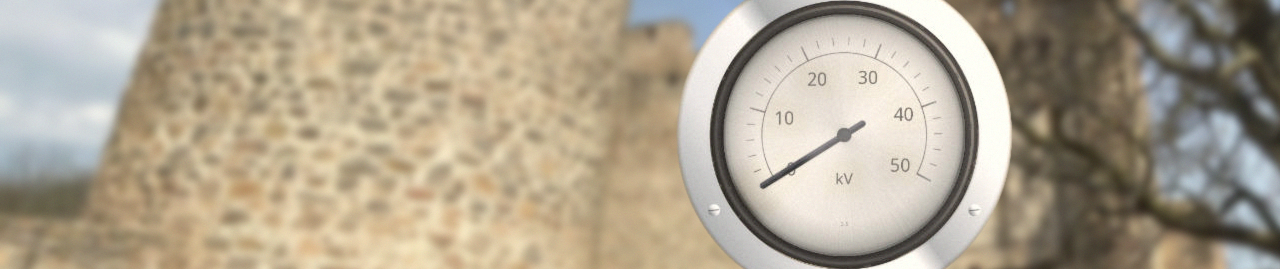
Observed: 0 kV
